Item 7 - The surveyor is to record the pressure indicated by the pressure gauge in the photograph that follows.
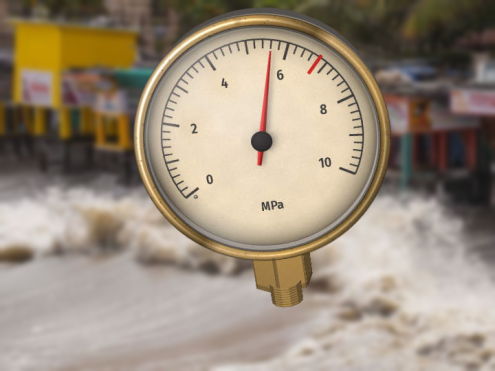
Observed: 5.6 MPa
